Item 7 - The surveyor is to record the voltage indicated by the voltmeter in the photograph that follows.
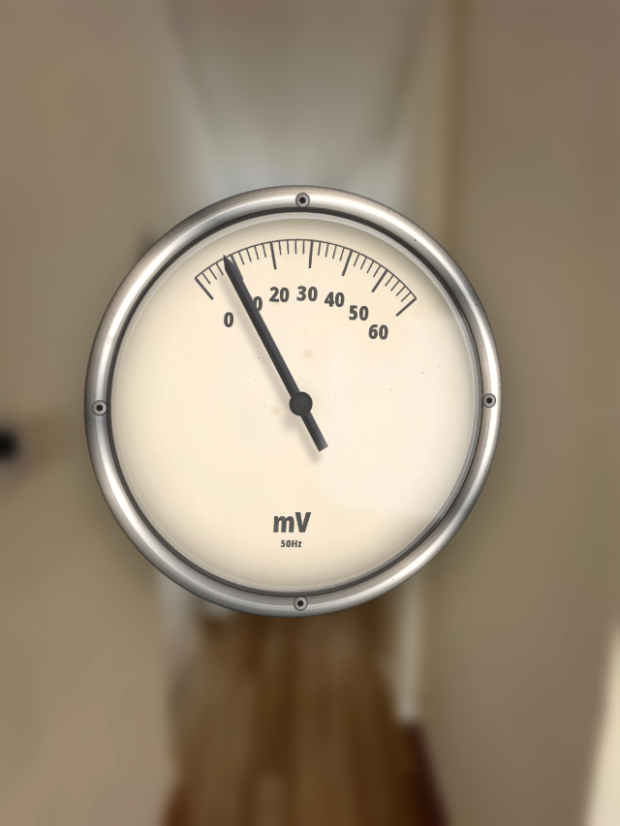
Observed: 8 mV
